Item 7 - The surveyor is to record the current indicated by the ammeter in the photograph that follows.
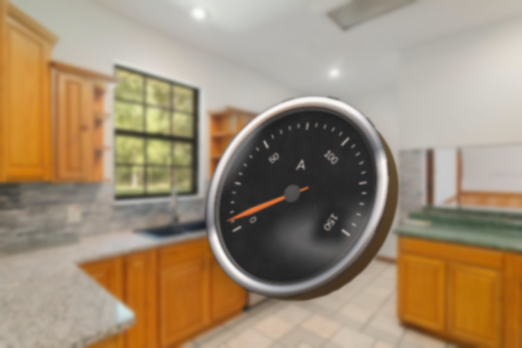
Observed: 5 A
